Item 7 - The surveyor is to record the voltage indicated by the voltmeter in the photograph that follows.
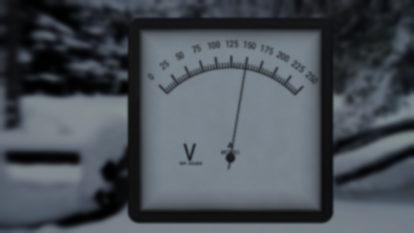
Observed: 150 V
